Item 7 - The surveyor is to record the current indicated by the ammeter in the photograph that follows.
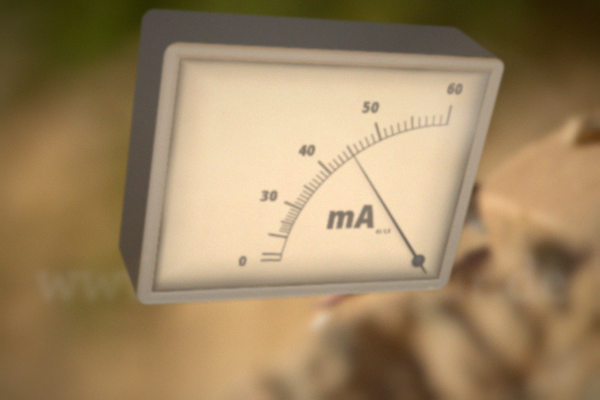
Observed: 45 mA
